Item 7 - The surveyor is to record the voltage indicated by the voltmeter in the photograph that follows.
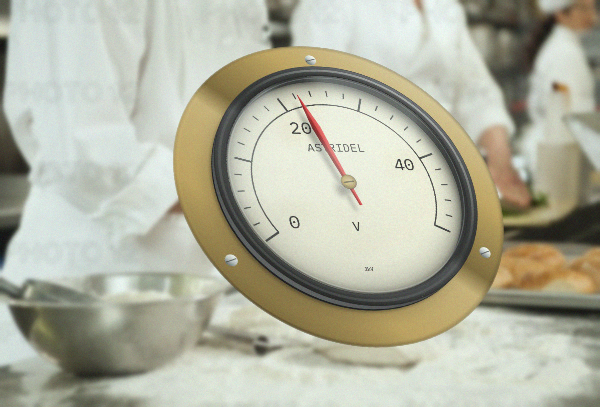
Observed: 22 V
